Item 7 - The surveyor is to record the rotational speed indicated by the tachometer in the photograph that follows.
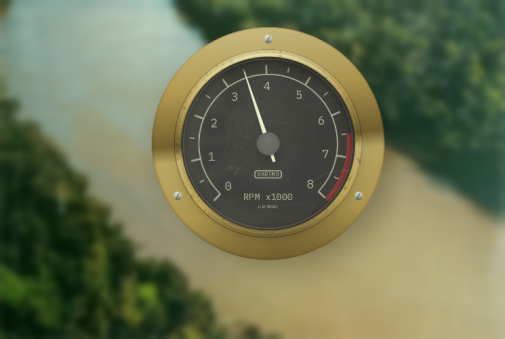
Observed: 3500 rpm
